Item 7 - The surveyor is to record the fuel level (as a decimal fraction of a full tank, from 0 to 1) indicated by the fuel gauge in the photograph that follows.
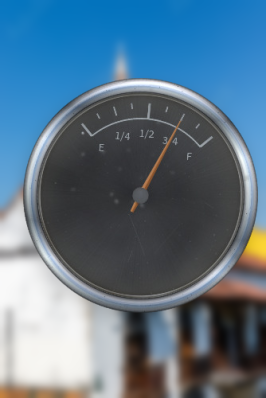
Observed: 0.75
